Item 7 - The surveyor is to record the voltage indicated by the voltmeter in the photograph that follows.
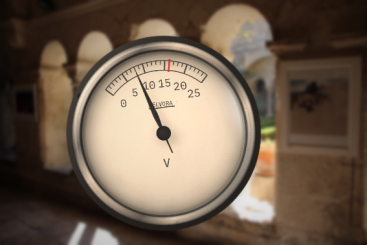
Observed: 8 V
